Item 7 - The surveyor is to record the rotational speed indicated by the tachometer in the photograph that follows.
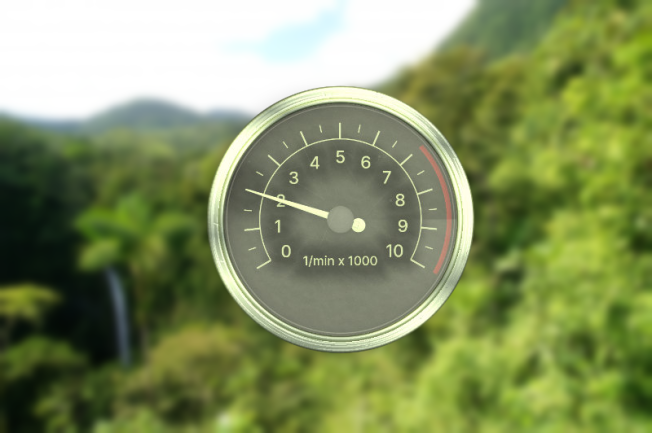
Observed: 2000 rpm
